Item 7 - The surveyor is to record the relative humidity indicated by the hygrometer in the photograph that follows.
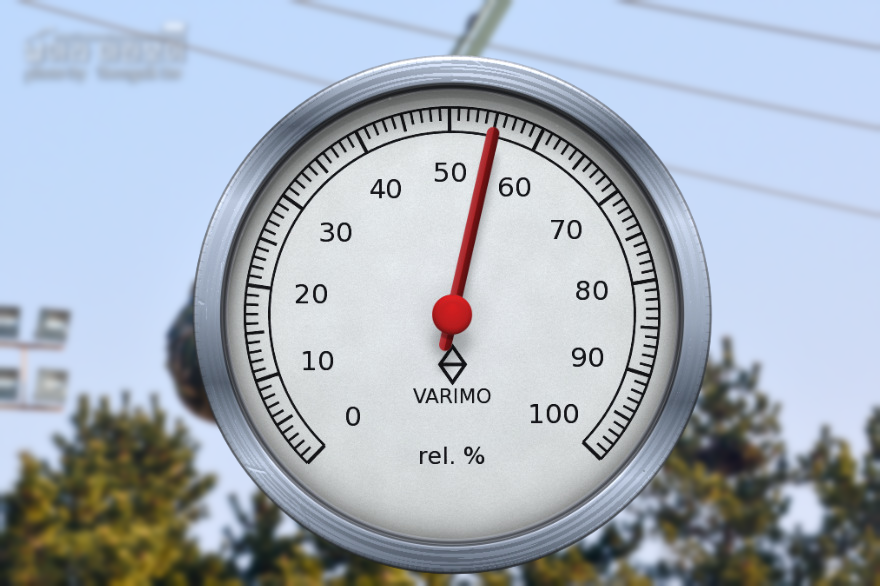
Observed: 55 %
